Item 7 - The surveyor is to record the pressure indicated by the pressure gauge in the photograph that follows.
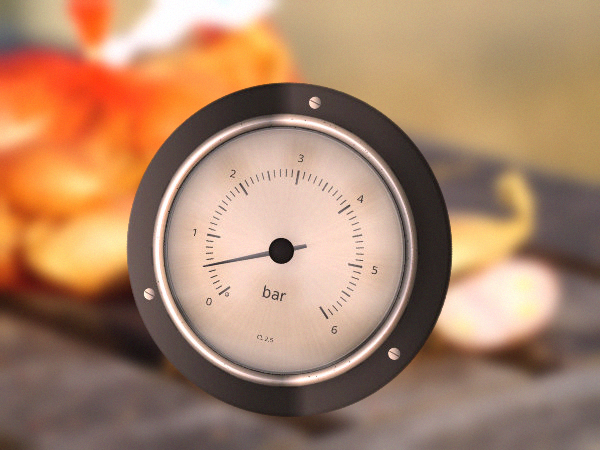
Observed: 0.5 bar
